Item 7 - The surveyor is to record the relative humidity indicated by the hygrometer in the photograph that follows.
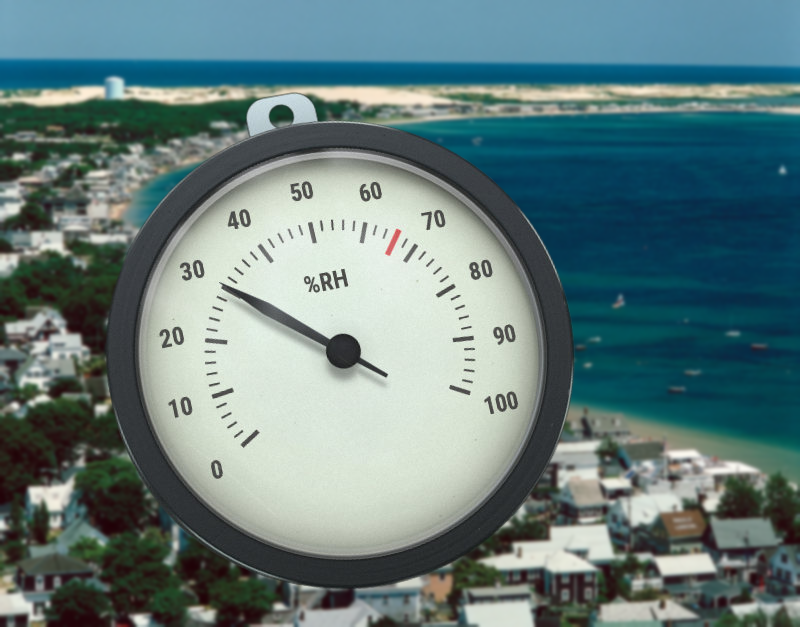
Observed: 30 %
